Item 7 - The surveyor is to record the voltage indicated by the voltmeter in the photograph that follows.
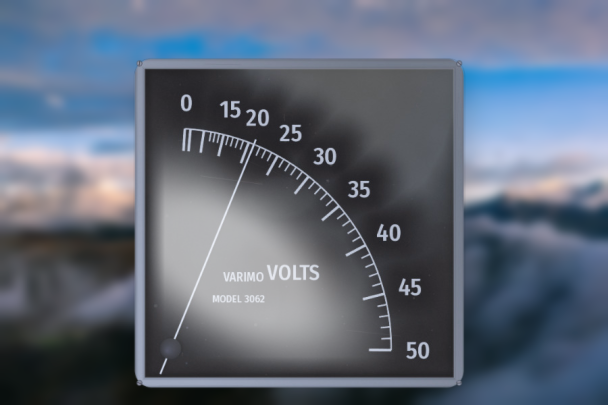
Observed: 21 V
